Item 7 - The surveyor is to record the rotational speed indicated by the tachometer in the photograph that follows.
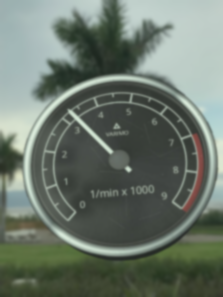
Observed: 3250 rpm
